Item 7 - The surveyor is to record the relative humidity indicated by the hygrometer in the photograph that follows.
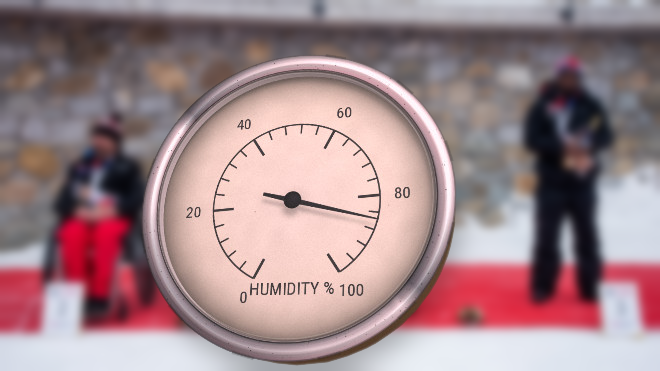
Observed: 86 %
